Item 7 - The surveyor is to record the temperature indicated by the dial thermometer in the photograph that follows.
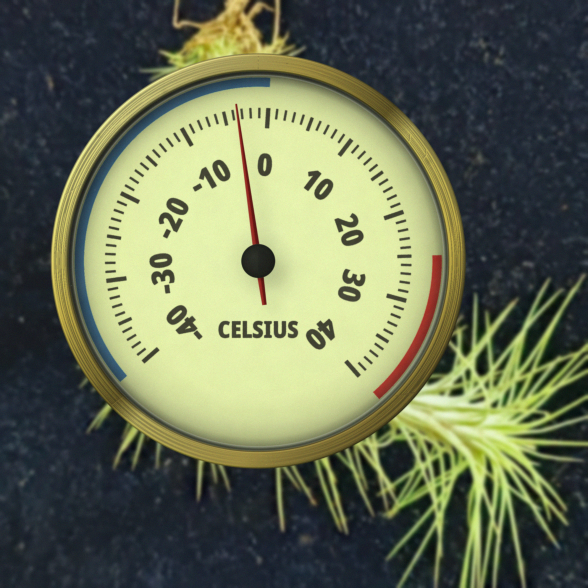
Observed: -3.5 °C
